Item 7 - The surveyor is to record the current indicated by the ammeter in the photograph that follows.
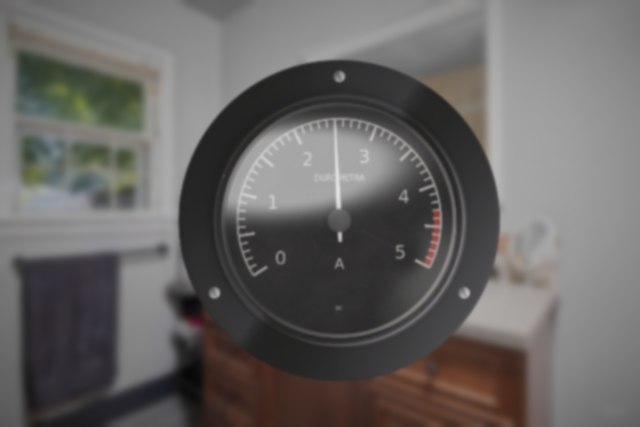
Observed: 2.5 A
